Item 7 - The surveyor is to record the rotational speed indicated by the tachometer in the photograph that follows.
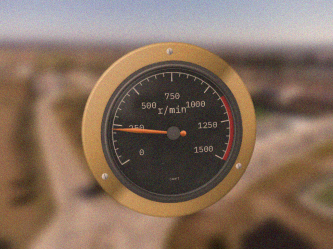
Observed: 225 rpm
